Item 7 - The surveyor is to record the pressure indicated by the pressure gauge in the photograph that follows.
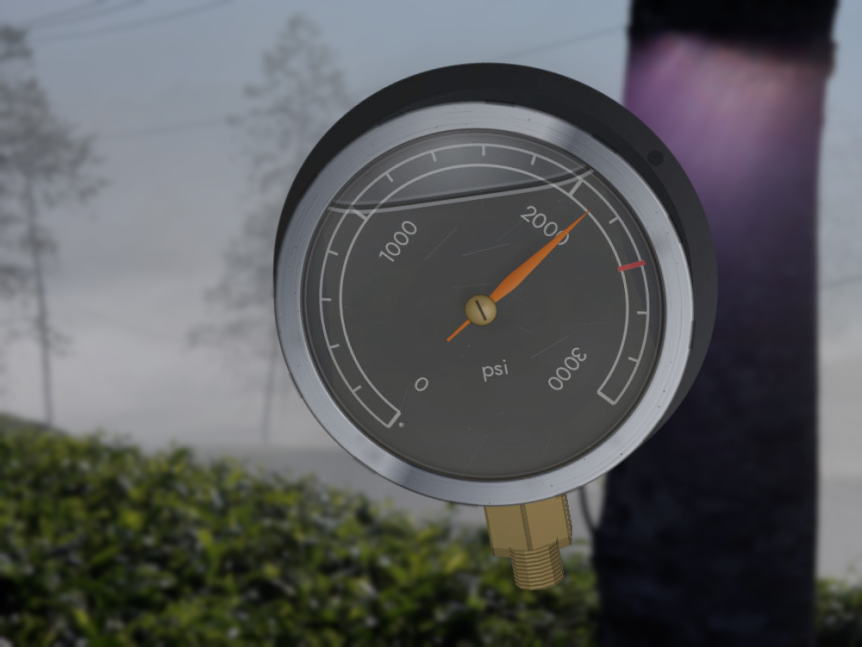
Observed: 2100 psi
